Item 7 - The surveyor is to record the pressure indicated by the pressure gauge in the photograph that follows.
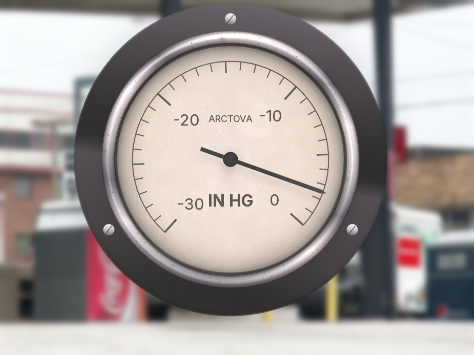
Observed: -2.5 inHg
